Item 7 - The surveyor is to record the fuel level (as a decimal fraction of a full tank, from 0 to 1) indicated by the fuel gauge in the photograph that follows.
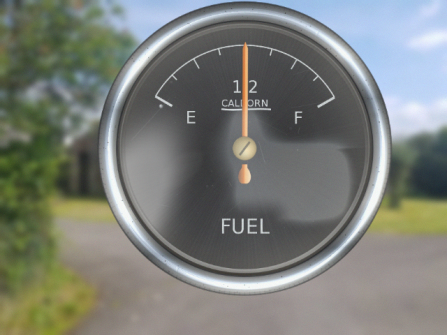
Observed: 0.5
